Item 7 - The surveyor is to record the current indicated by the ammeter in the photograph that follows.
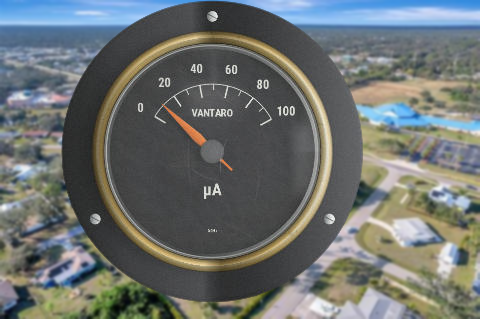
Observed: 10 µA
